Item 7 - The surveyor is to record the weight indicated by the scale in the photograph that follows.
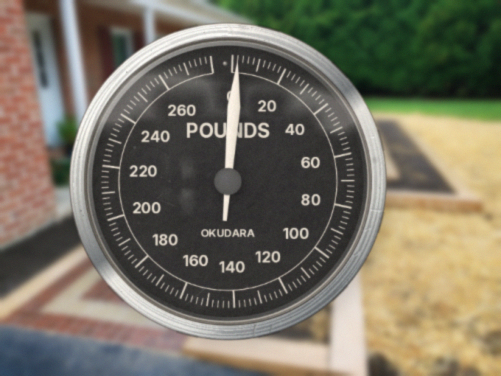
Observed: 2 lb
